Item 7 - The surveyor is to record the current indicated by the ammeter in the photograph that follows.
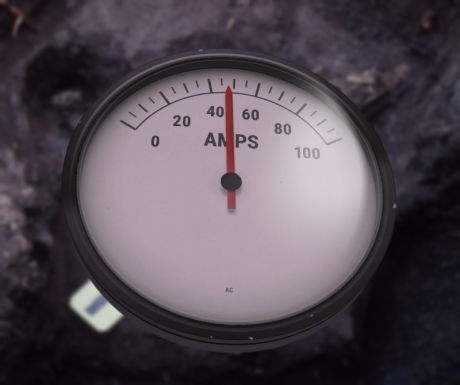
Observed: 47.5 A
